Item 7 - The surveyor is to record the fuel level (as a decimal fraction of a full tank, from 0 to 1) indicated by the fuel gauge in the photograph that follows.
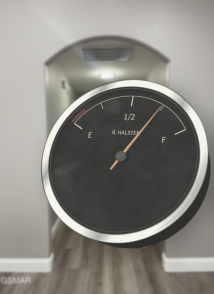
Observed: 0.75
